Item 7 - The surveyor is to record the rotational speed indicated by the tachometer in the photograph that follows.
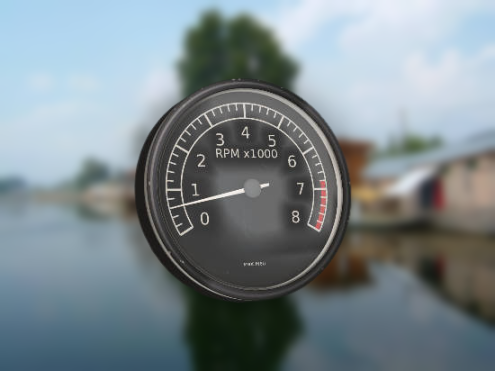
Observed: 600 rpm
